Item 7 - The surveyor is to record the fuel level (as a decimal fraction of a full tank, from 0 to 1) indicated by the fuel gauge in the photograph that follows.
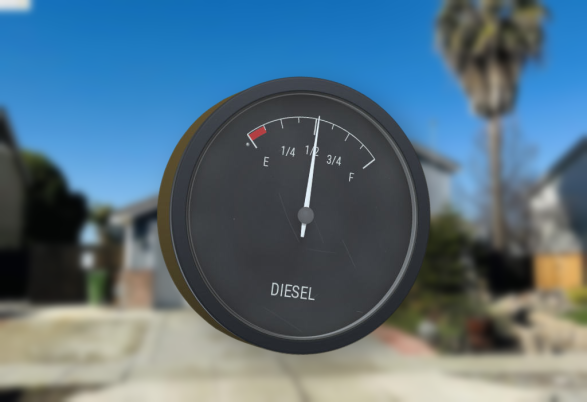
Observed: 0.5
